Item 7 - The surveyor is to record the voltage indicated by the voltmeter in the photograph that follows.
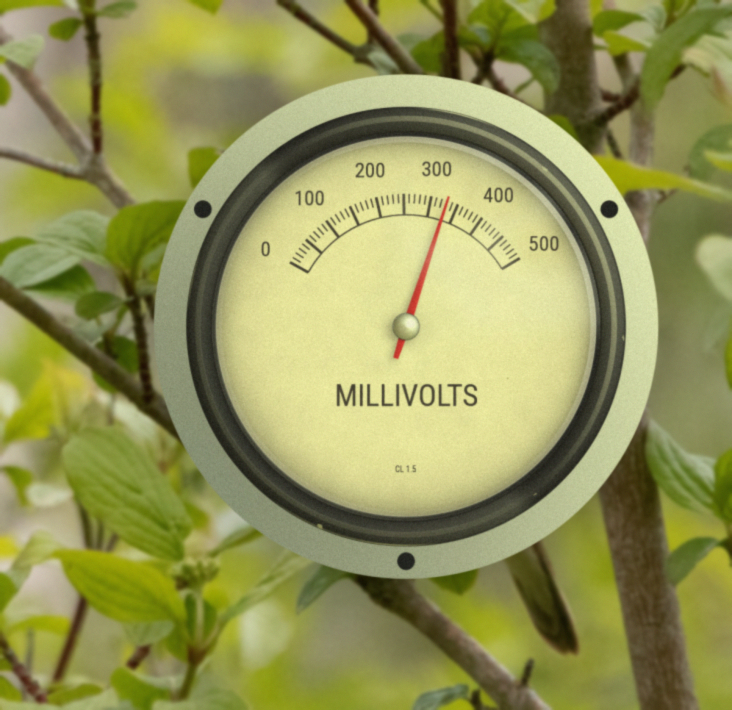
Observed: 330 mV
